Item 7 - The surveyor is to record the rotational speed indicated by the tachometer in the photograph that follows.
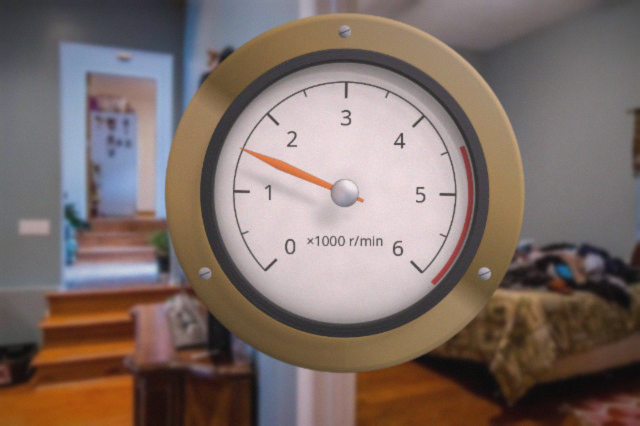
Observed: 1500 rpm
